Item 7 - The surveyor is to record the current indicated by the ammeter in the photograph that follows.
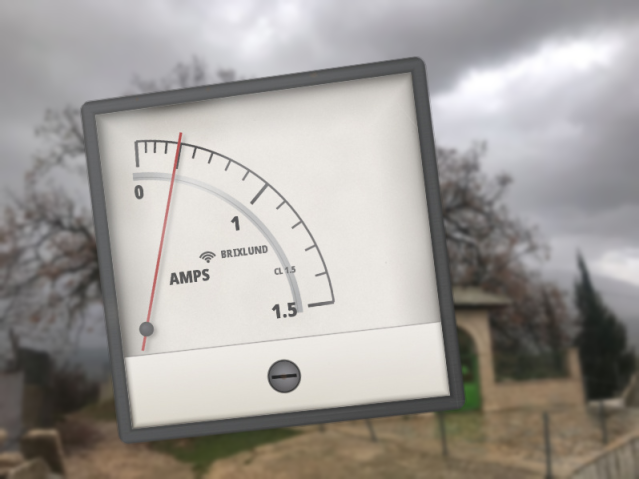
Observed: 0.5 A
